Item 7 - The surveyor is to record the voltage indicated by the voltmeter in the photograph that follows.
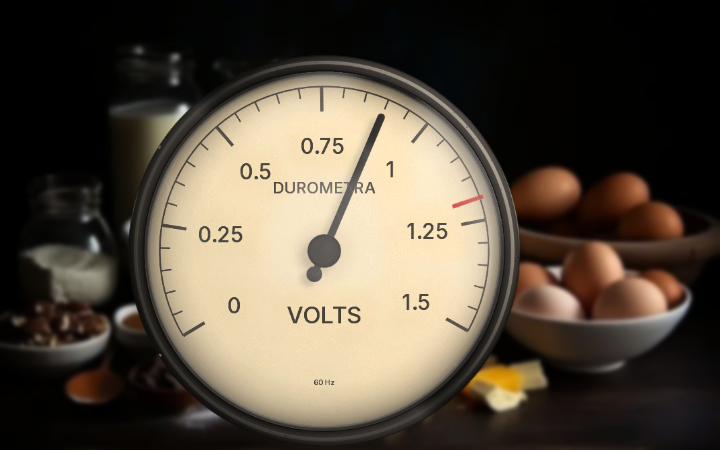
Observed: 0.9 V
